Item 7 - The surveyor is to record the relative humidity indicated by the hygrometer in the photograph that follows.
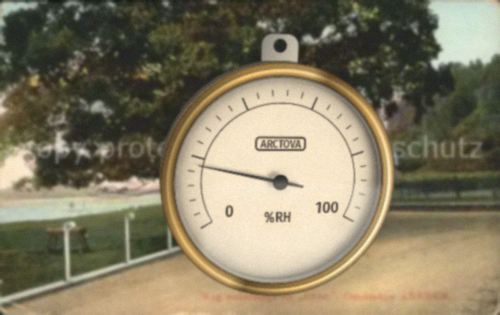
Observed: 18 %
